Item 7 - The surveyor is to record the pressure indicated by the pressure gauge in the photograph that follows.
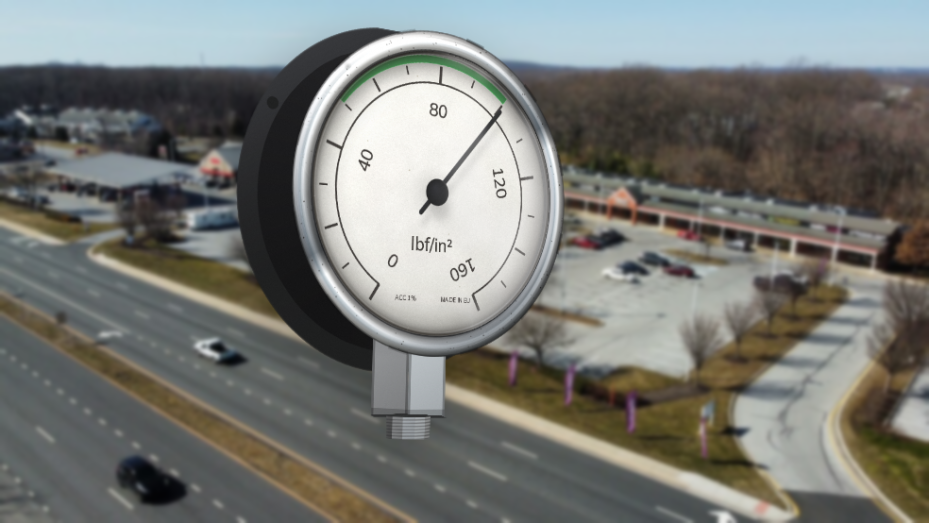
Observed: 100 psi
